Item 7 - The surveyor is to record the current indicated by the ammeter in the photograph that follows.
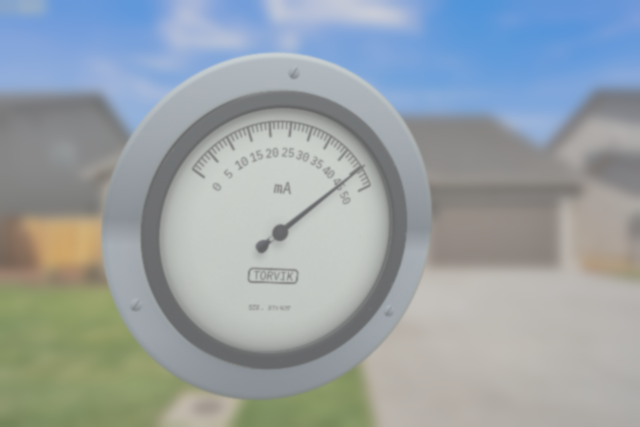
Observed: 45 mA
